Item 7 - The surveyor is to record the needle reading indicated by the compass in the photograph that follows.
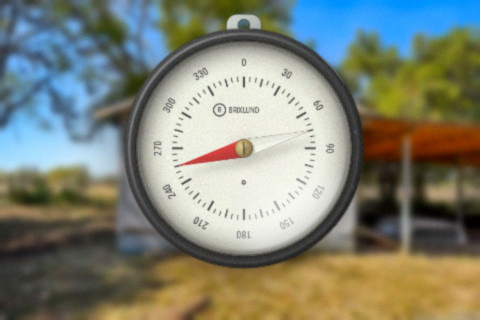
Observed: 255 °
